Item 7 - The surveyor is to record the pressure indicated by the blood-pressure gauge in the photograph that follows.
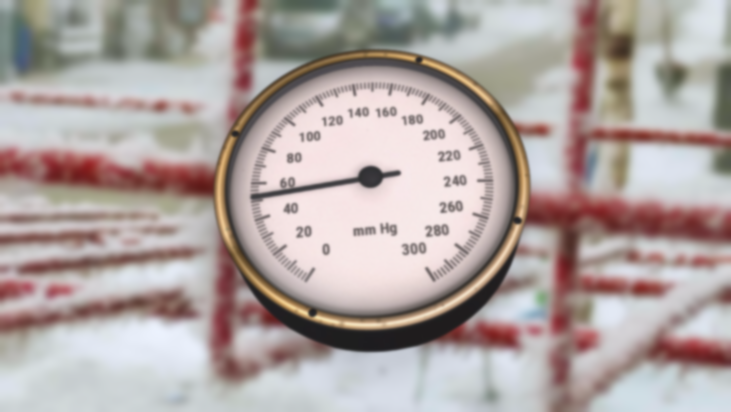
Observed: 50 mmHg
